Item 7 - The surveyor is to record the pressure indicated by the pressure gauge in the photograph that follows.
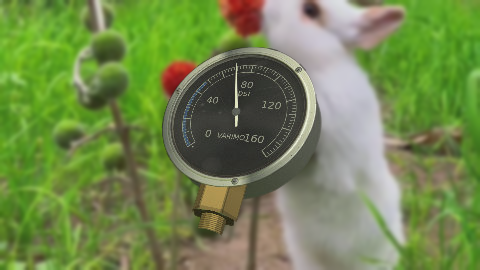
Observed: 70 psi
